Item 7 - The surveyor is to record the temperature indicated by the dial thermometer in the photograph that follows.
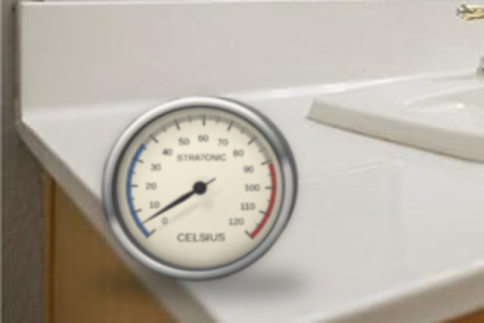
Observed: 5 °C
